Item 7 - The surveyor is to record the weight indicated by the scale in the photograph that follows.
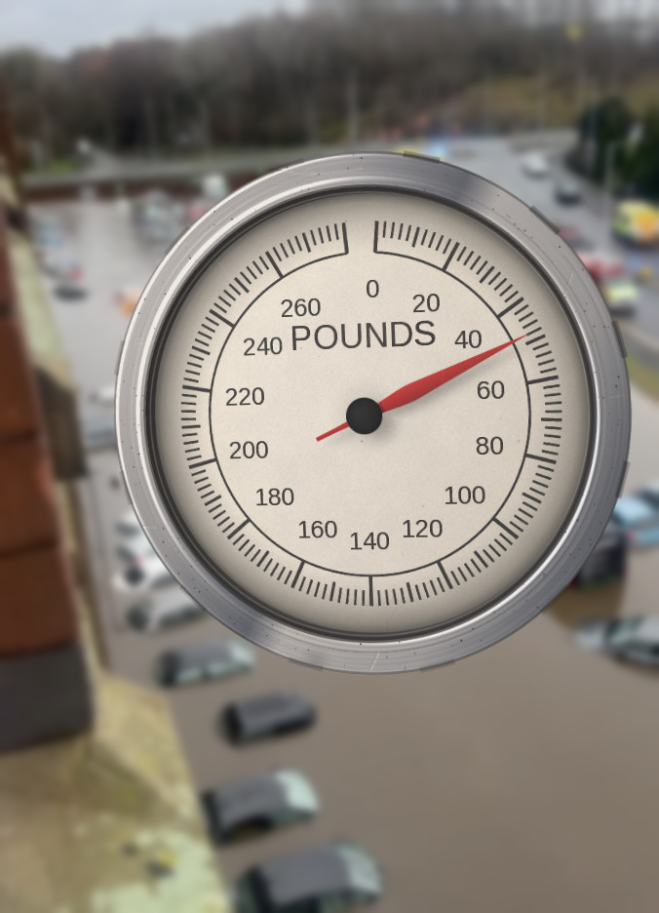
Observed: 48 lb
